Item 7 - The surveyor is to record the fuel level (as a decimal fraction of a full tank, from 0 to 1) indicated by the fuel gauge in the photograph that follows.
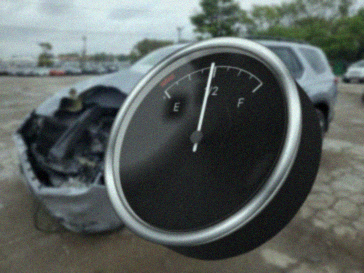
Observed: 0.5
